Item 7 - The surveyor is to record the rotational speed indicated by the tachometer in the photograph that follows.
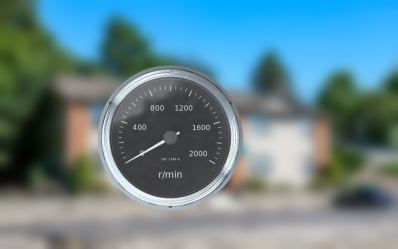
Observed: 0 rpm
